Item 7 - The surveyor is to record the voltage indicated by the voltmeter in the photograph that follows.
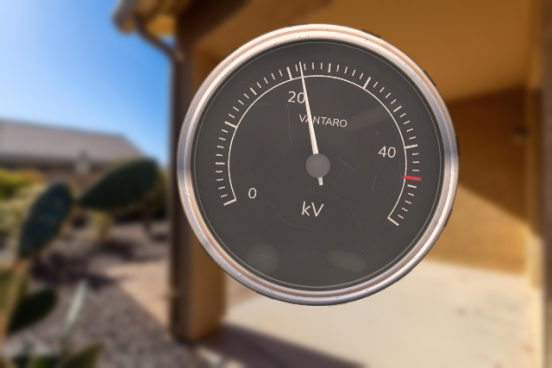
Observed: 21.5 kV
